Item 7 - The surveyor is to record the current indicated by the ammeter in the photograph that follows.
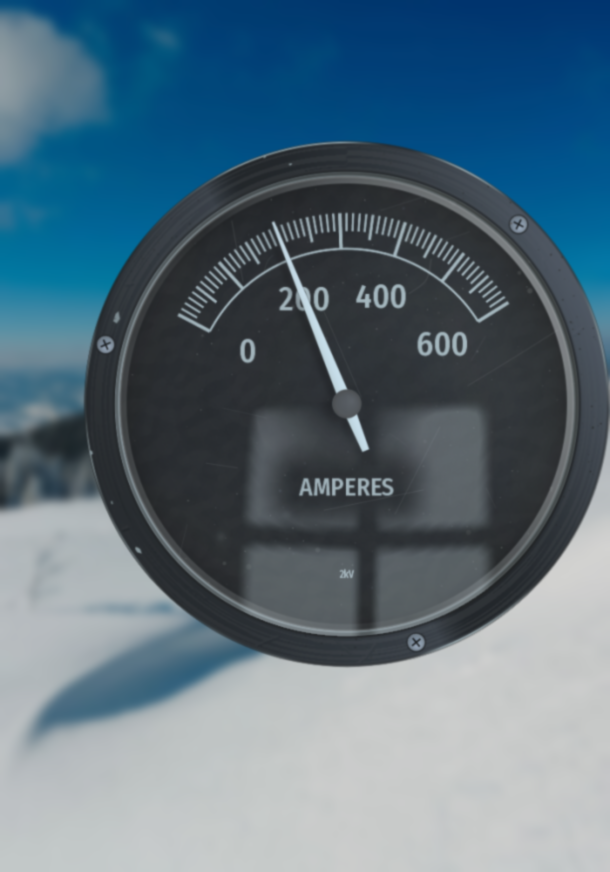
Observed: 200 A
